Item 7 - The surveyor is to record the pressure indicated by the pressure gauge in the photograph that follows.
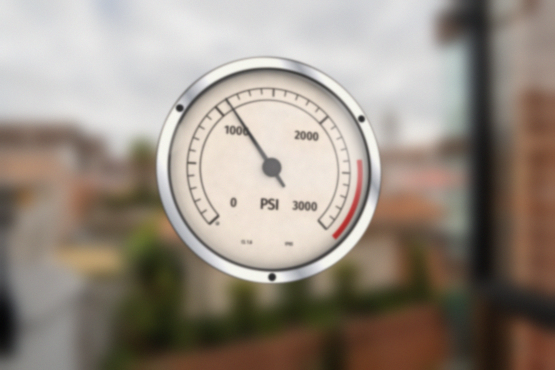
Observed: 1100 psi
